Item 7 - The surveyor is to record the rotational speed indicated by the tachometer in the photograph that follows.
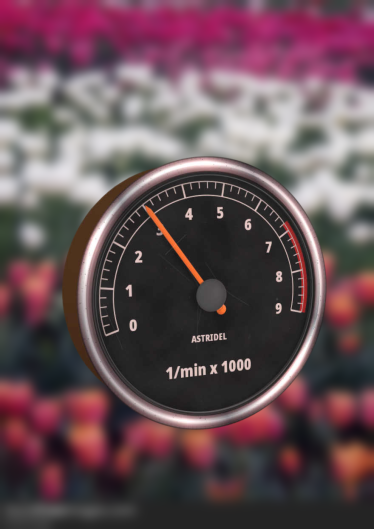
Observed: 3000 rpm
